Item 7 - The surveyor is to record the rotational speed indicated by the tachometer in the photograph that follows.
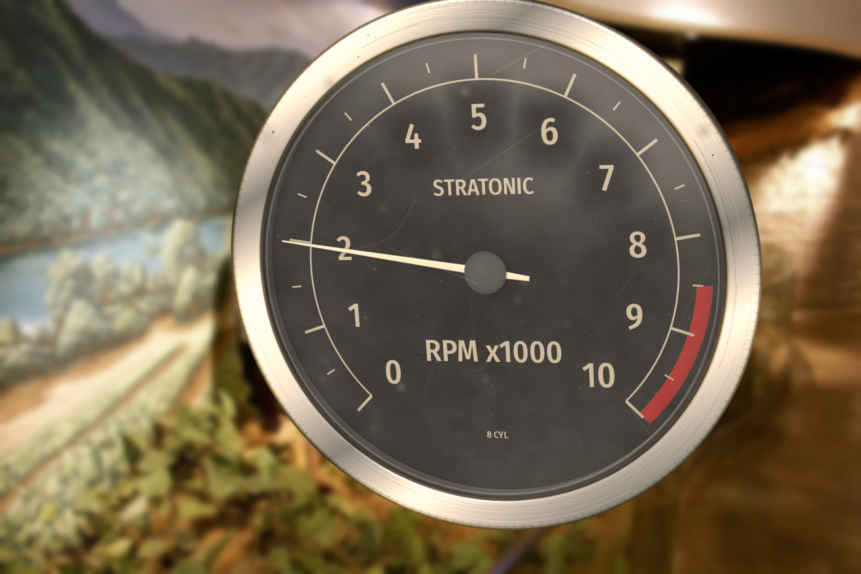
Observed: 2000 rpm
